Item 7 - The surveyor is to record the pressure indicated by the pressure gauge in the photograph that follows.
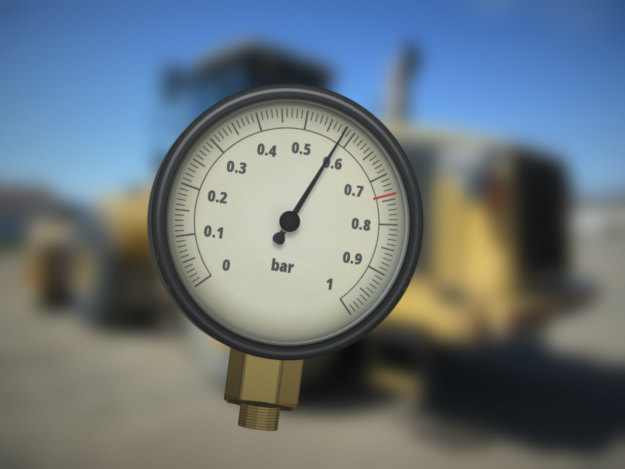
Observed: 0.58 bar
